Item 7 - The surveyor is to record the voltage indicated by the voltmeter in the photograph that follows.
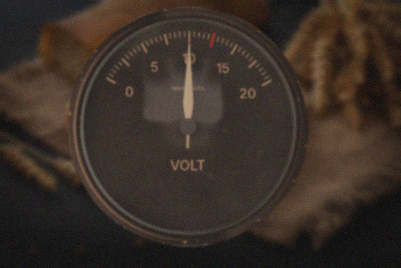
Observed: 10 V
